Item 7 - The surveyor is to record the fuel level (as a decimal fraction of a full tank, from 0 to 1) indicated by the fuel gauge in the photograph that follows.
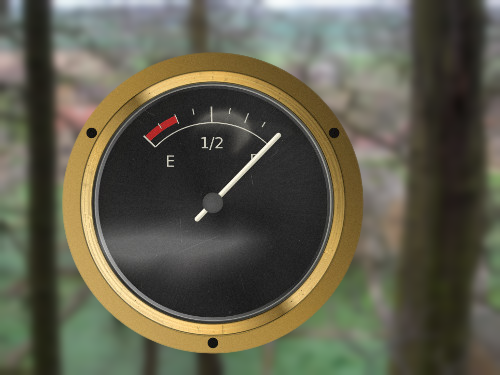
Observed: 1
